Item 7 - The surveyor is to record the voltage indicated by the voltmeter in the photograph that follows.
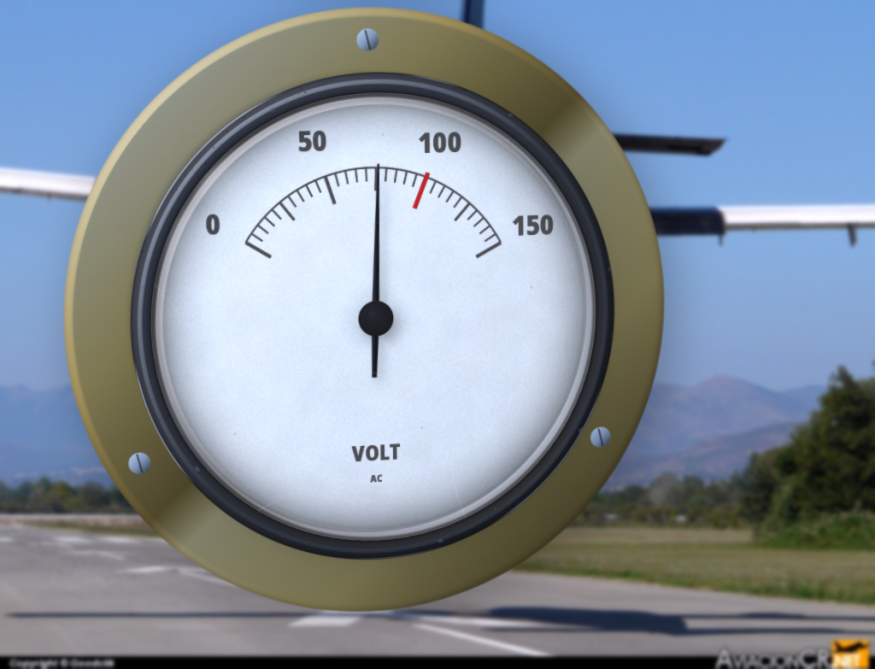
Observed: 75 V
